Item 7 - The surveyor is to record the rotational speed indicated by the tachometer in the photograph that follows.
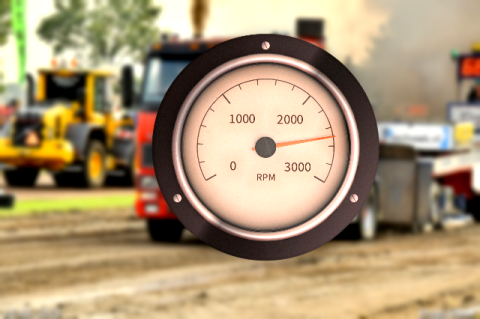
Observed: 2500 rpm
